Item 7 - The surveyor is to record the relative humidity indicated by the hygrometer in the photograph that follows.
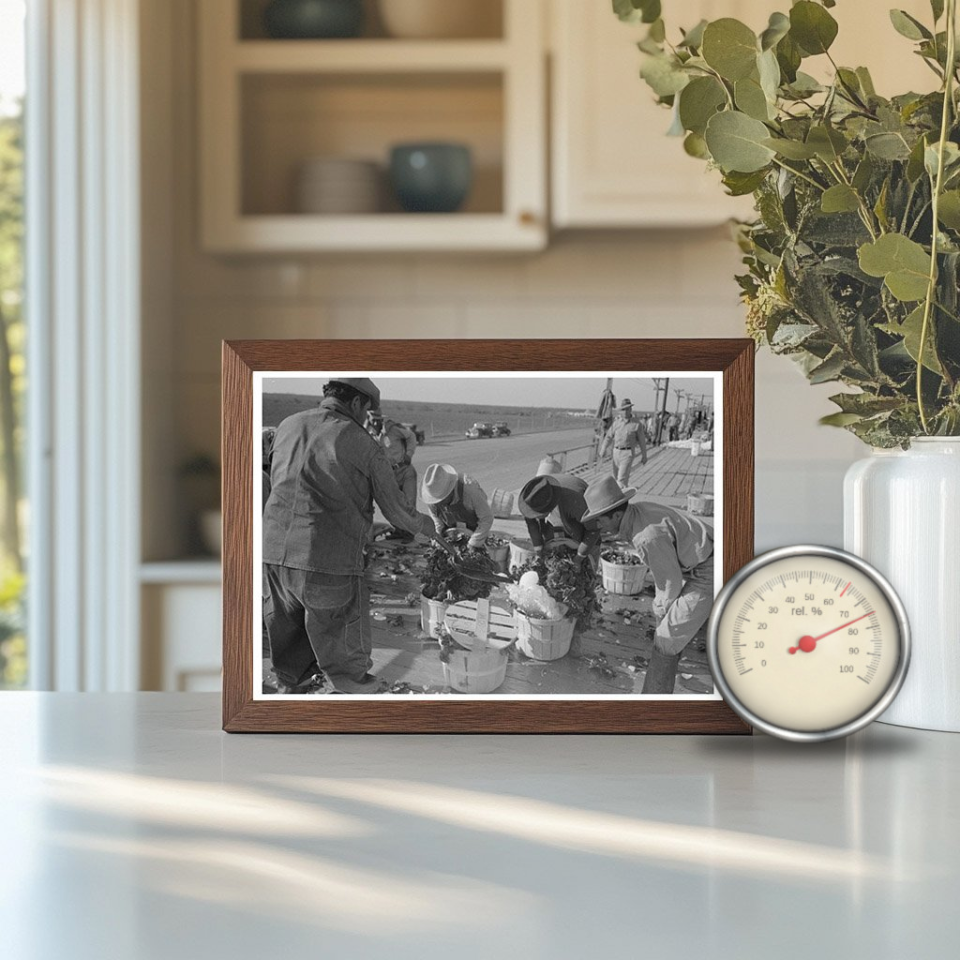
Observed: 75 %
